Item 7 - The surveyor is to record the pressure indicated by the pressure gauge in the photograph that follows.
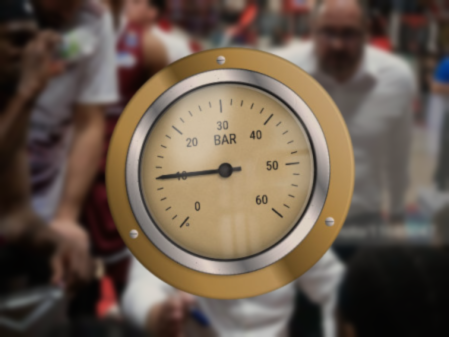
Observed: 10 bar
